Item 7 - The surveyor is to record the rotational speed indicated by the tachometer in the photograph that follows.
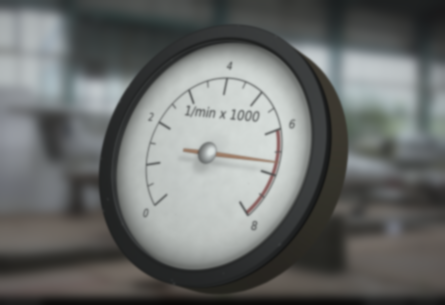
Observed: 6750 rpm
